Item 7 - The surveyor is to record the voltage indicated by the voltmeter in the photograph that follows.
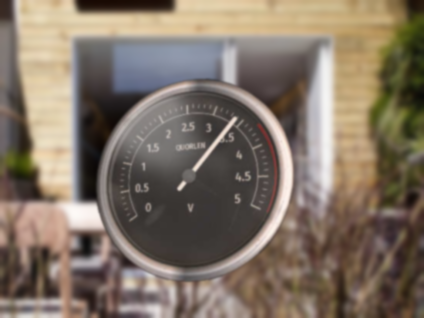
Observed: 3.4 V
